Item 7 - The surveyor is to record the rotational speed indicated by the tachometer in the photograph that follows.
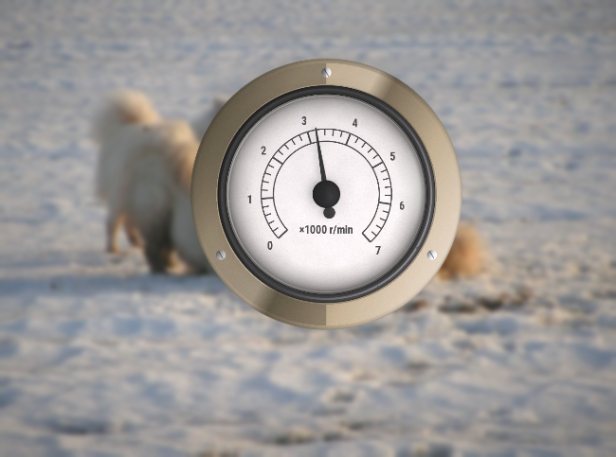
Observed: 3200 rpm
